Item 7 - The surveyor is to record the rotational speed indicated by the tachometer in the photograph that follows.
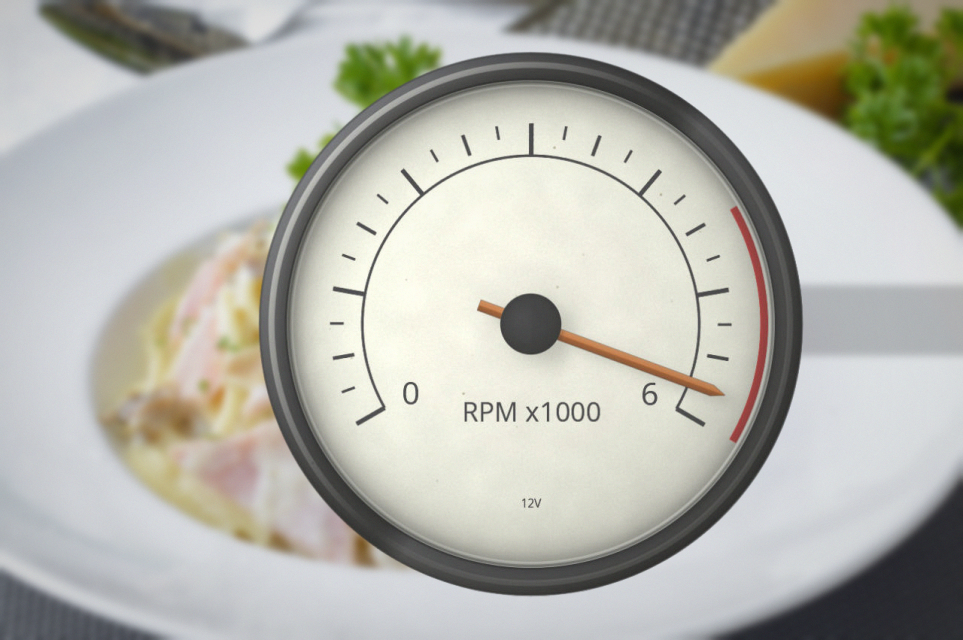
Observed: 5750 rpm
